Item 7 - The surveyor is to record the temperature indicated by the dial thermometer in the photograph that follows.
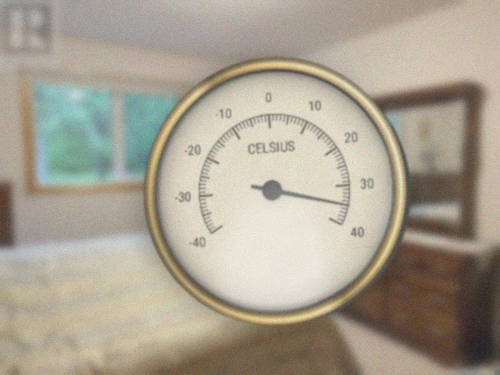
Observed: 35 °C
